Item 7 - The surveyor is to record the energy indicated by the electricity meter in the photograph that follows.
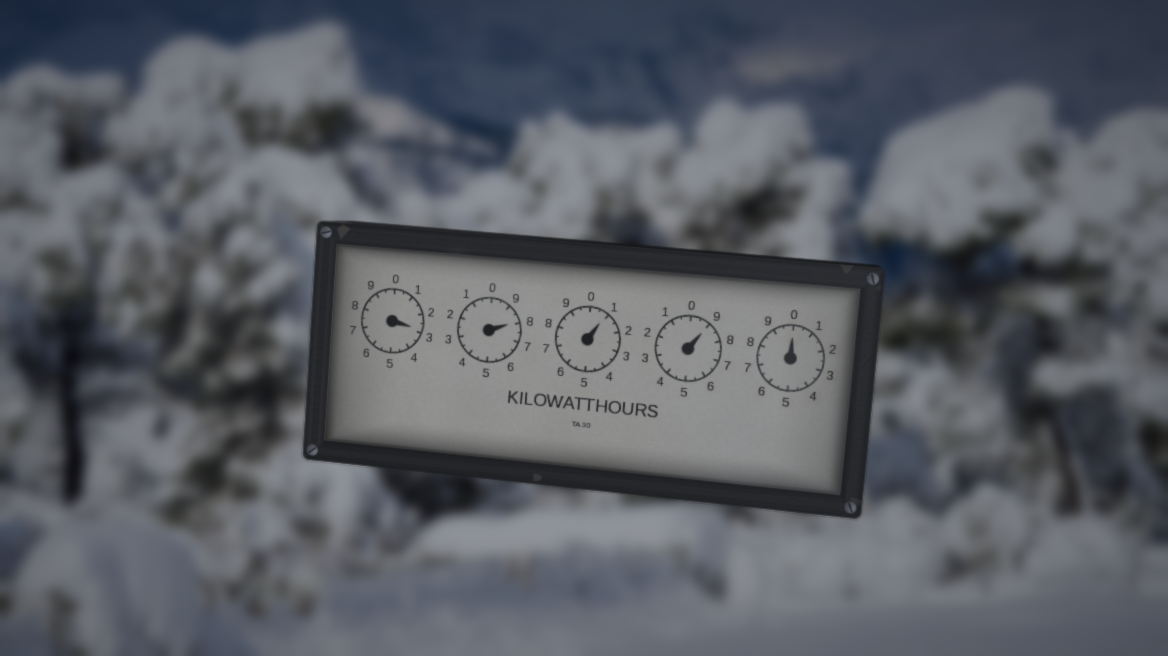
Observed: 28090 kWh
